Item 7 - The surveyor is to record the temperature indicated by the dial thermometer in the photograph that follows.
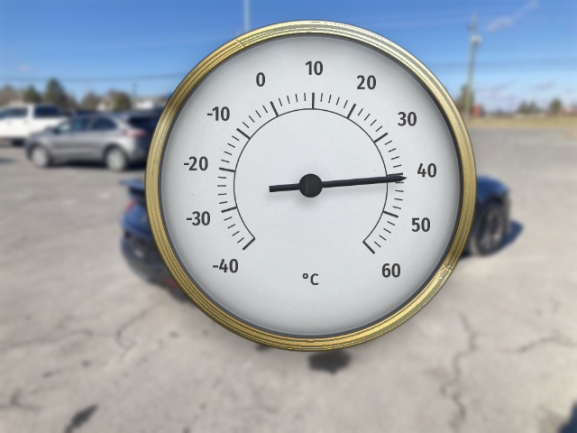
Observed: 41 °C
